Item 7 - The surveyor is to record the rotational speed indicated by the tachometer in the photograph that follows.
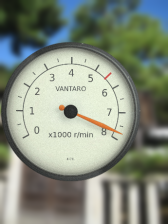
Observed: 7750 rpm
